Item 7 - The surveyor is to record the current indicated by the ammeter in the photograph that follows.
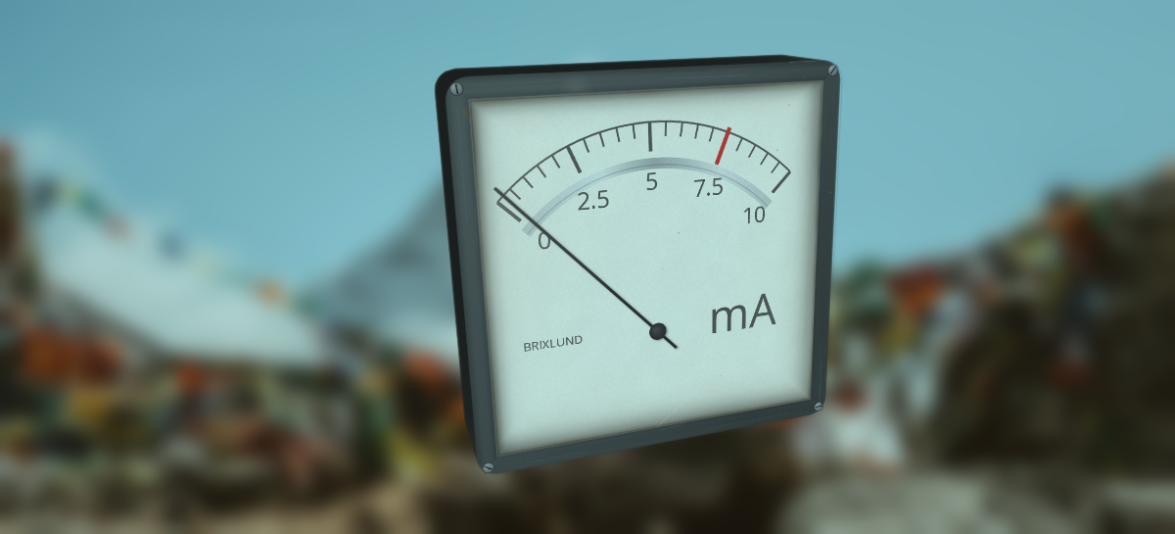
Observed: 0.25 mA
